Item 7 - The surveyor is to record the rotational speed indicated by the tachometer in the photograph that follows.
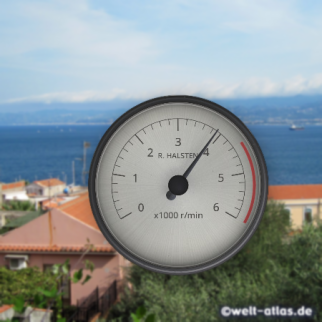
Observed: 3900 rpm
